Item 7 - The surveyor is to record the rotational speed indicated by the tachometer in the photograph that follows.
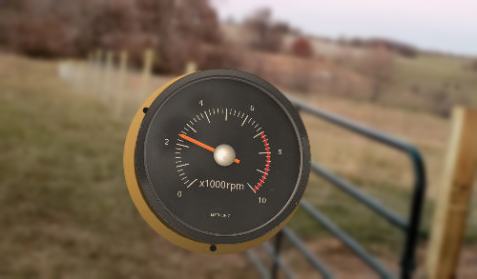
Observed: 2400 rpm
